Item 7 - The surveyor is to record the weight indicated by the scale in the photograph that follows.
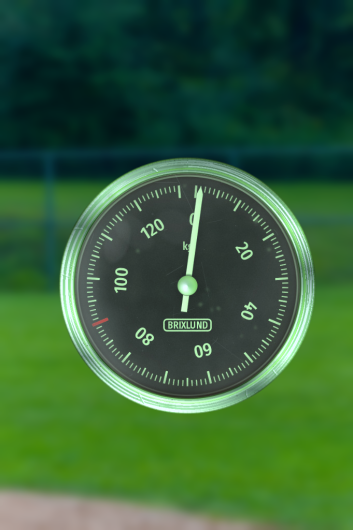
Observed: 1 kg
